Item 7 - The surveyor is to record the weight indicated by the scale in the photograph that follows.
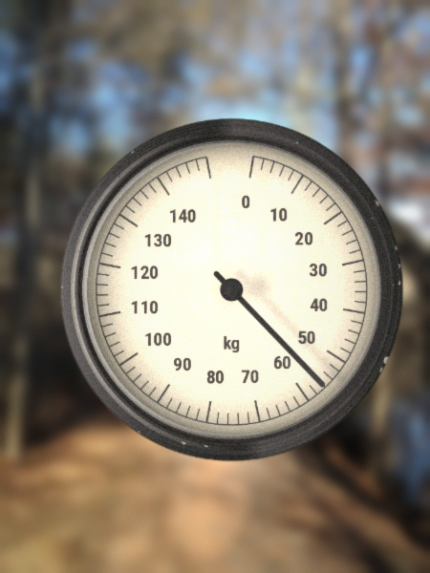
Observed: 56 kg
